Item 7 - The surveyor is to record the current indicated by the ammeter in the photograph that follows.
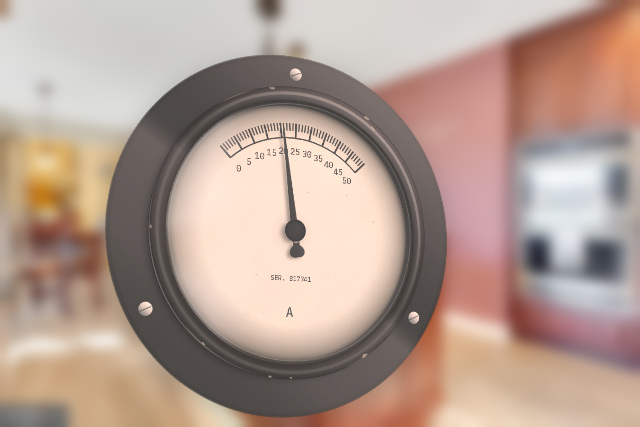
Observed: 20 A
